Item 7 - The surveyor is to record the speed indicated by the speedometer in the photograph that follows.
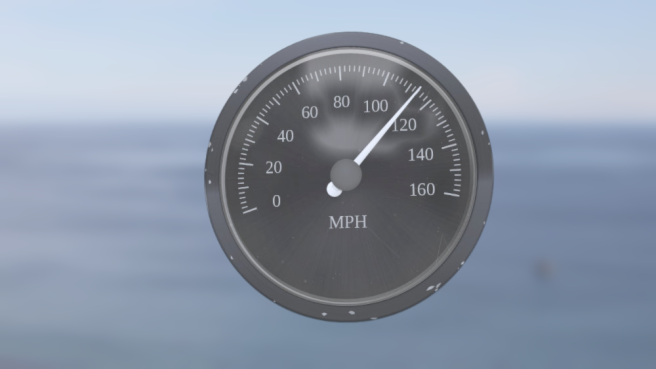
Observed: 114 mph
